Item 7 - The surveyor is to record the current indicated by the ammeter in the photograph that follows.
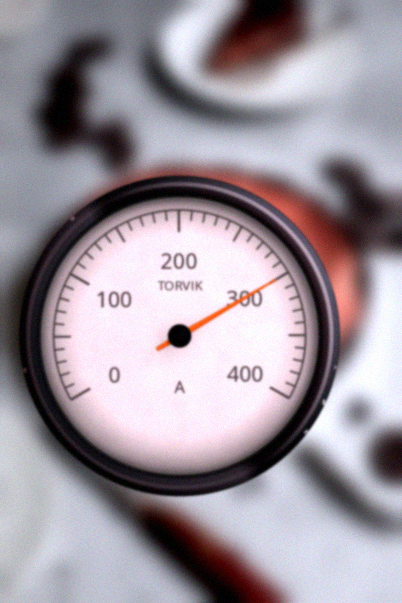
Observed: 300 A
